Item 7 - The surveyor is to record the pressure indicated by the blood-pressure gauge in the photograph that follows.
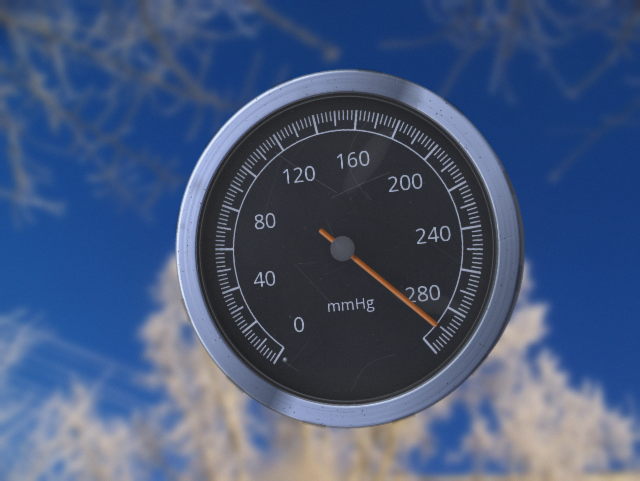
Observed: 290 mmHg
